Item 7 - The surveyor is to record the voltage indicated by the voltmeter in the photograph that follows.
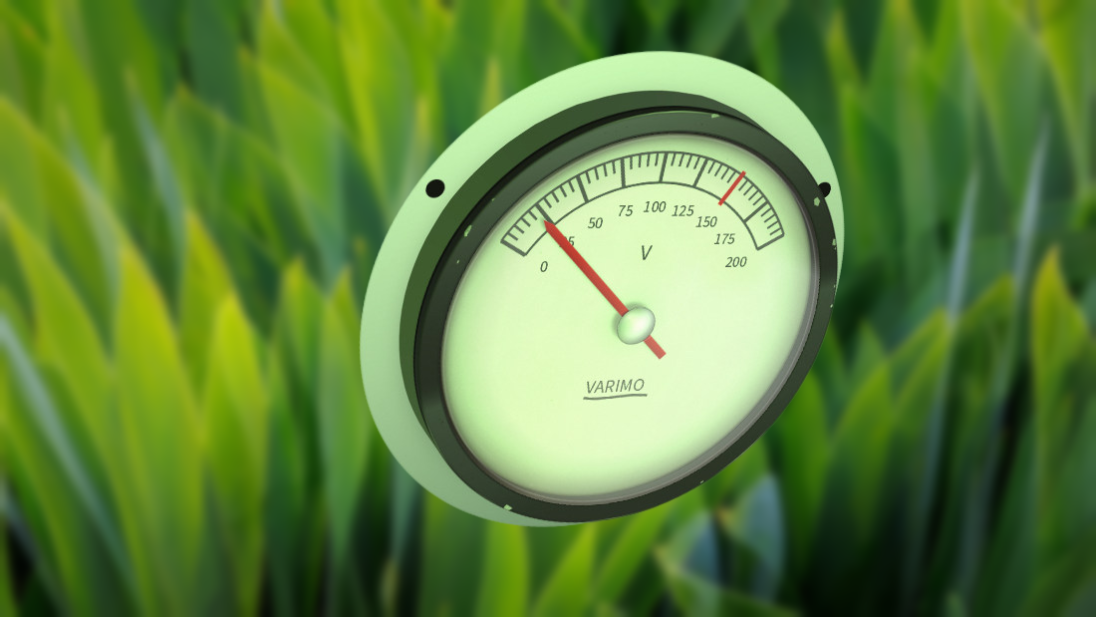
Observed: 22.5 V
